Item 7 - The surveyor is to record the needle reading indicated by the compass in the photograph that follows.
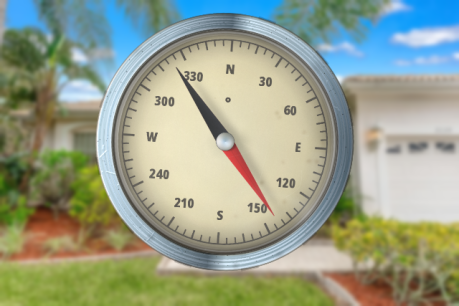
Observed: 142.5 °
